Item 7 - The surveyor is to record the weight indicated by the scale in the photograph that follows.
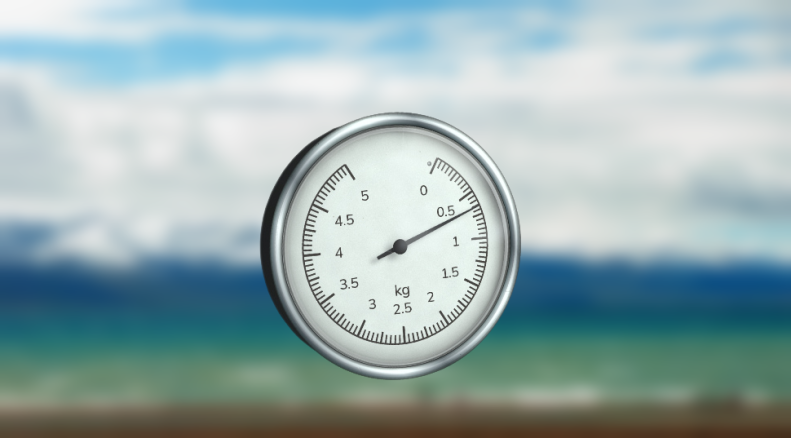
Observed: 0.65 kg
